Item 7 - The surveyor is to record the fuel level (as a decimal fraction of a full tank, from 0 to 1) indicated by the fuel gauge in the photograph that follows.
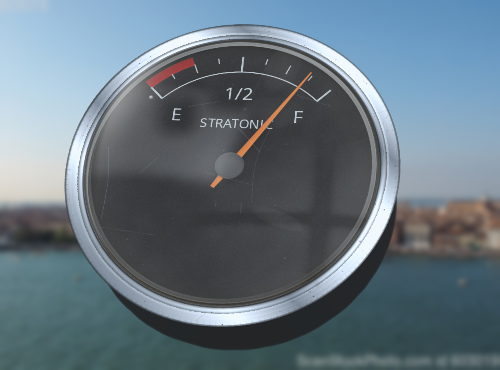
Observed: 0.875
